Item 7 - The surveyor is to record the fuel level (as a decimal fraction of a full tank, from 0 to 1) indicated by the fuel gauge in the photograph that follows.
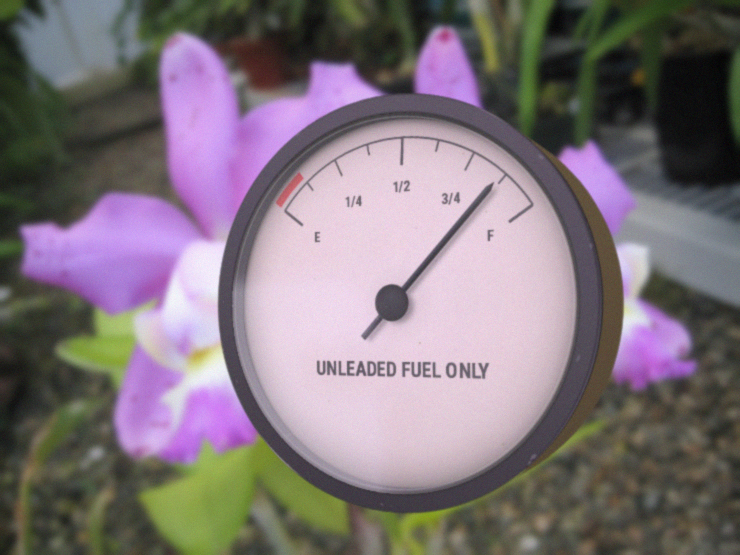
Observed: 0.875
